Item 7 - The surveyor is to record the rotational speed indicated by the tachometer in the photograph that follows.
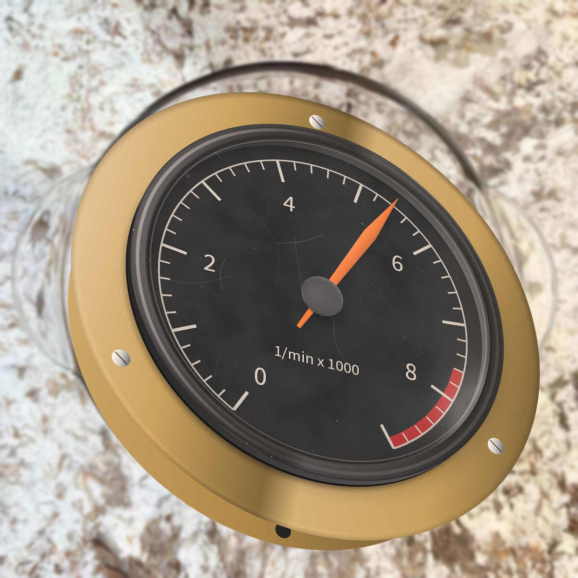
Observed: 5400 rpm
